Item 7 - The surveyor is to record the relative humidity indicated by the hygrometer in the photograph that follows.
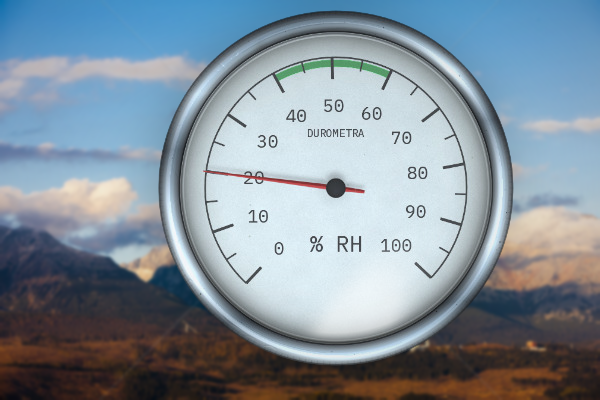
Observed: 20 %
